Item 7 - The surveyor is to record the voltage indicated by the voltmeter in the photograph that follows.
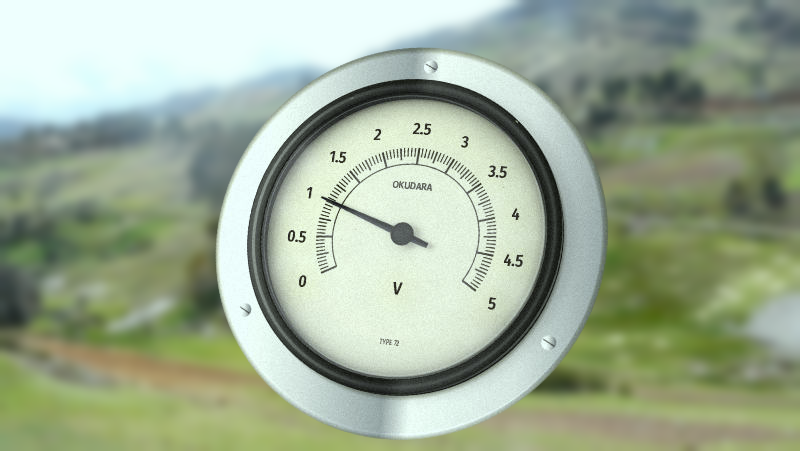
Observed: 1 V
